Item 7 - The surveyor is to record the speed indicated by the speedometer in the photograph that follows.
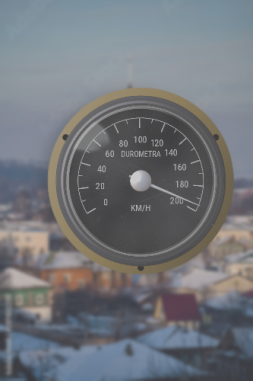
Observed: 195 km/h
